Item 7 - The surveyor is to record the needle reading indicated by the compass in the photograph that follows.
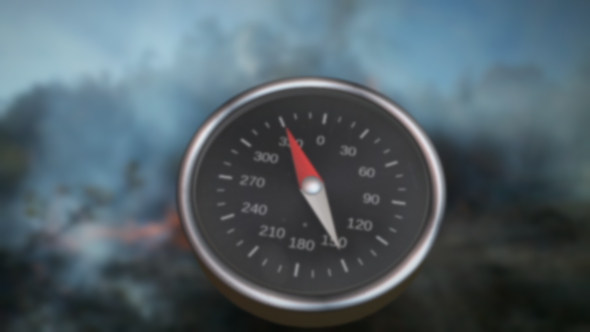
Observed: 330 °
